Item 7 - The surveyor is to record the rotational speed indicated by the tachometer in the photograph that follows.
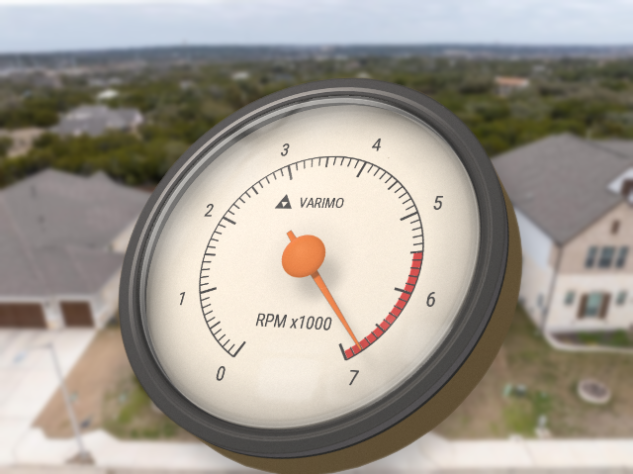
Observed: 6800 rpm
